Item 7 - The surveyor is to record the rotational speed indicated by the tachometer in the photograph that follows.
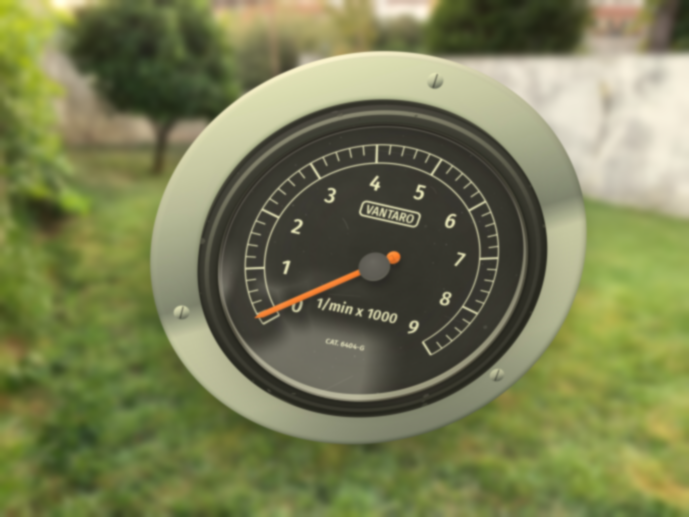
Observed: 200 rpm
